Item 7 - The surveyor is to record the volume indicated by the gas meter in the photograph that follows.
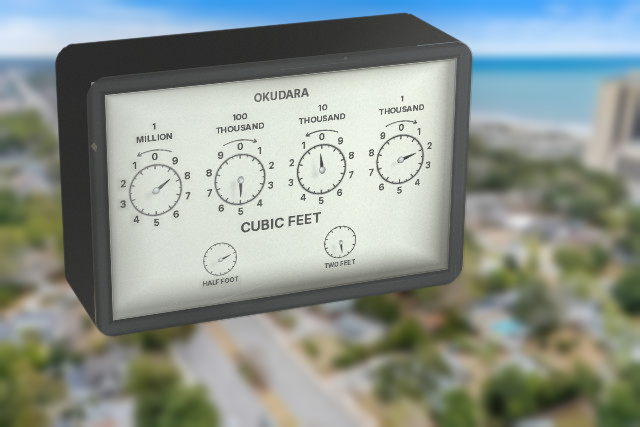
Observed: 850200 ft³
